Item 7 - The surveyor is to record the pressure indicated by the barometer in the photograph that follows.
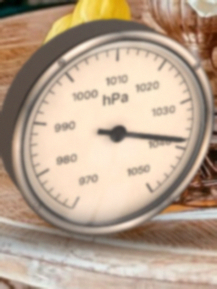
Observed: 1038 hPa
